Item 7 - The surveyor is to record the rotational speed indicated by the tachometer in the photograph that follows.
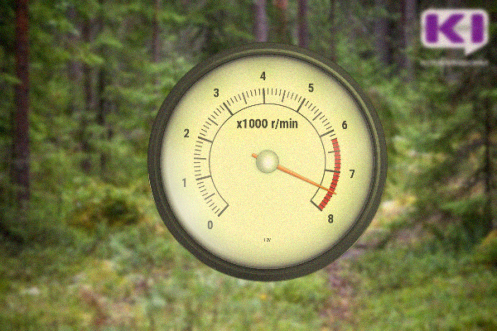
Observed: 7500 rpm
